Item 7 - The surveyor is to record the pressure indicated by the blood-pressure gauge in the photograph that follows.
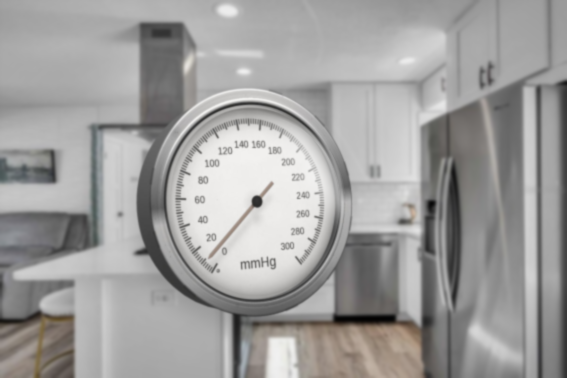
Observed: 10 mmHg
